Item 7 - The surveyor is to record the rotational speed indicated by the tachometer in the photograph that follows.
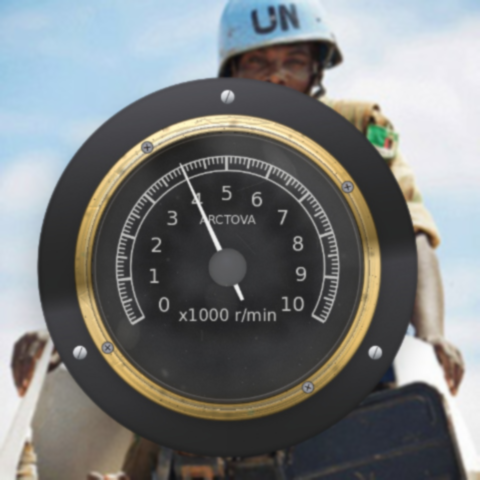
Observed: 4000 rpm
